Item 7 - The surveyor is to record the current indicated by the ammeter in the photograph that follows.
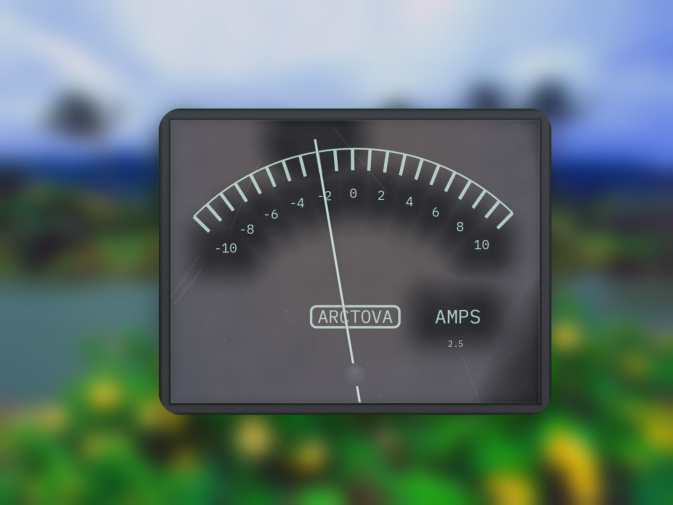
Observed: -2 A
